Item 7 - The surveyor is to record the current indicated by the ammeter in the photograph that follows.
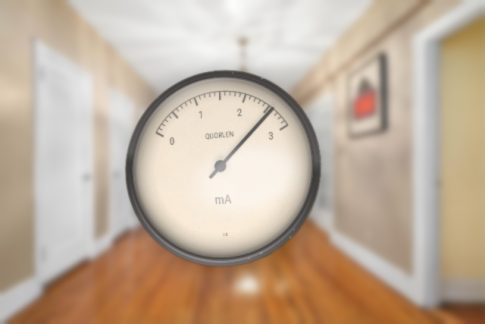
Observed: 2.6 mA
